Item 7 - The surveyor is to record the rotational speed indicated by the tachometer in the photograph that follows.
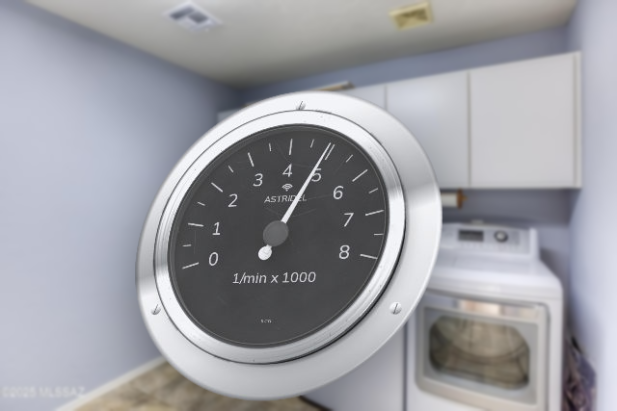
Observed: 5000 rpm
